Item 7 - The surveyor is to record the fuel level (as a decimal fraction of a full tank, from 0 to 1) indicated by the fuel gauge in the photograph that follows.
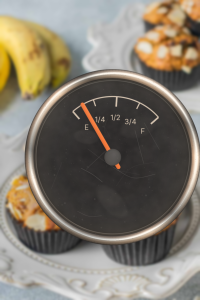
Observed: 0.125
